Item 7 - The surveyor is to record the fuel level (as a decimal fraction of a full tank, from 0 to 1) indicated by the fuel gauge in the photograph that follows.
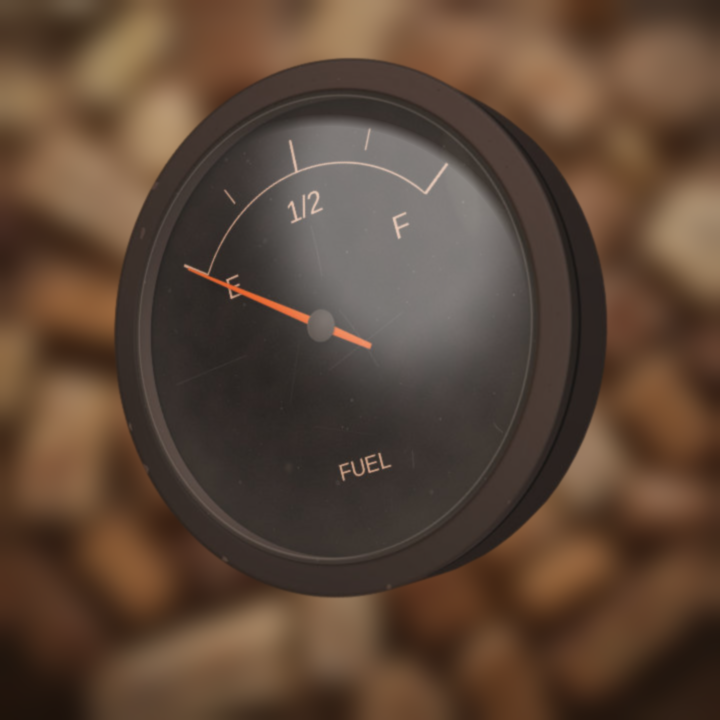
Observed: 0
